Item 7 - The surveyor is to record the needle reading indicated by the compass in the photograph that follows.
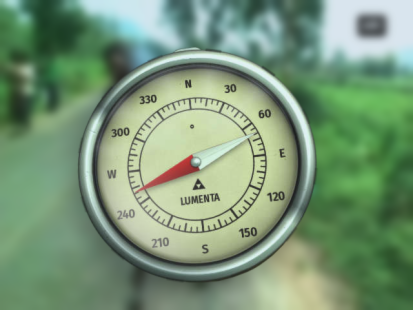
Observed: 250 °
